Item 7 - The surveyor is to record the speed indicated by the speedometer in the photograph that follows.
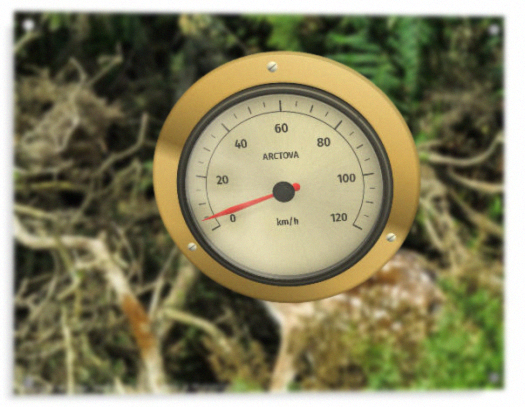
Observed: 5 km/h
